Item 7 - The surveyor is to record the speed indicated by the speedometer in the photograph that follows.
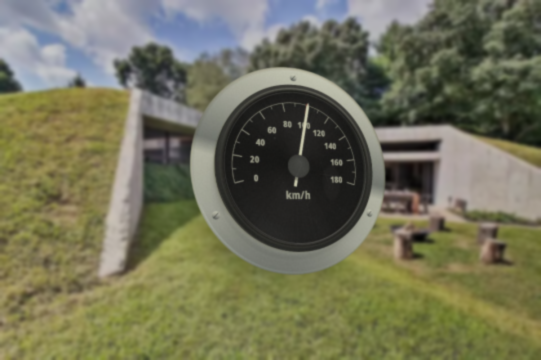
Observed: 100 km/h
